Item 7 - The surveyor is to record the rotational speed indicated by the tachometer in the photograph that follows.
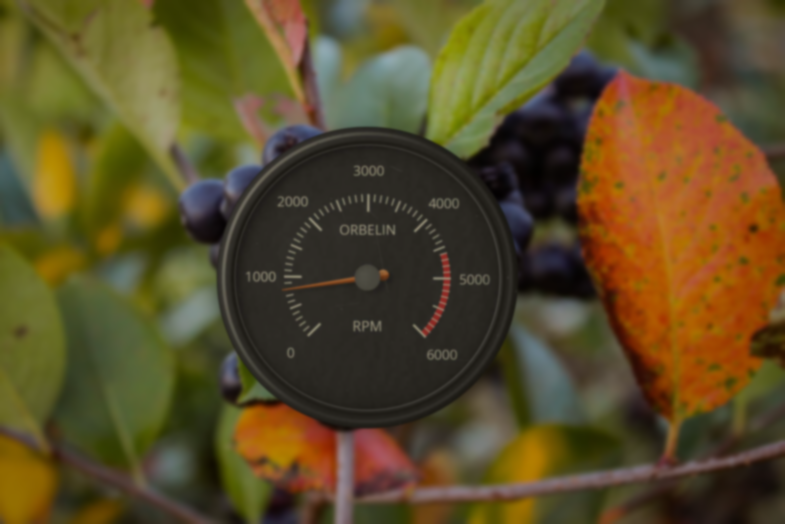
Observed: 800 rpm
